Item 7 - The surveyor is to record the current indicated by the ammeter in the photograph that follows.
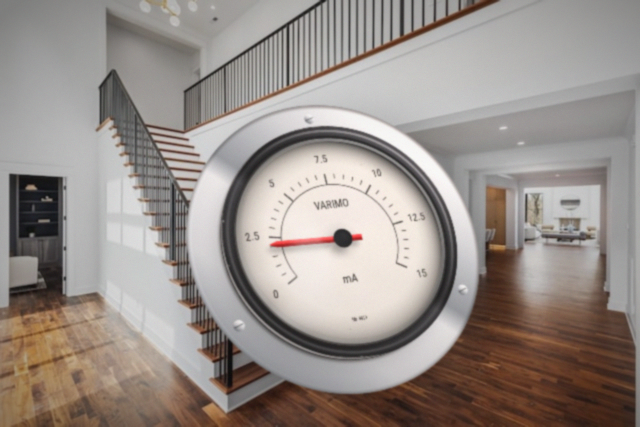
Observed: 2 mA
